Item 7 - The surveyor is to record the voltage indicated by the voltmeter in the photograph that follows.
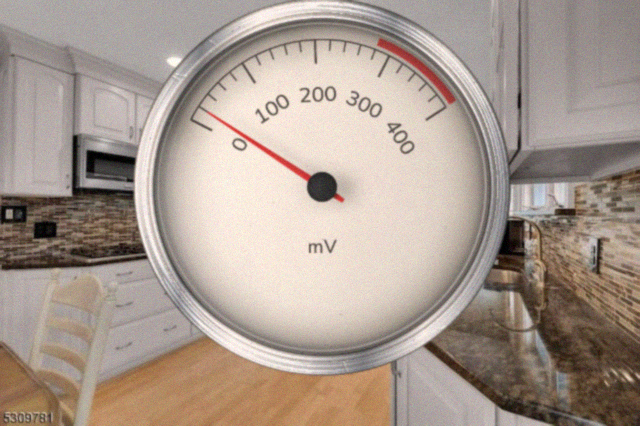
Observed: 20 mV
